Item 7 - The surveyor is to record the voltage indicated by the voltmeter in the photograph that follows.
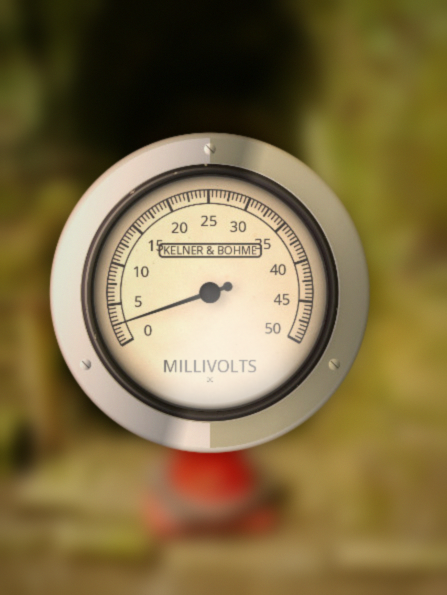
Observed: 2.5 mV
